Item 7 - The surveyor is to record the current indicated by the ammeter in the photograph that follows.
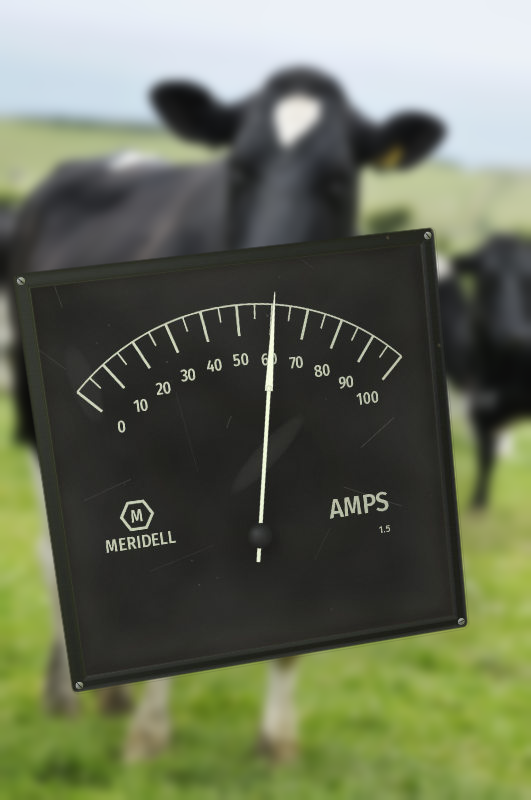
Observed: 60 A
